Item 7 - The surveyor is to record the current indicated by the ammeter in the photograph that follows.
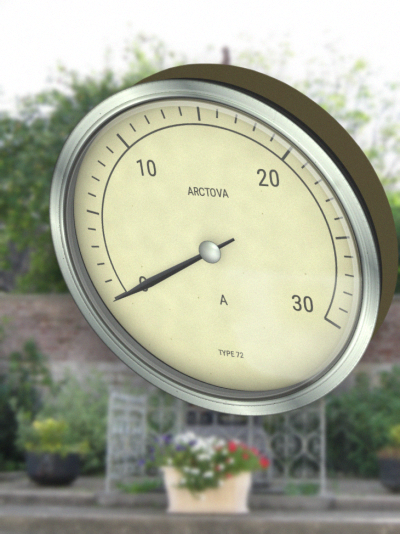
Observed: 0 A
